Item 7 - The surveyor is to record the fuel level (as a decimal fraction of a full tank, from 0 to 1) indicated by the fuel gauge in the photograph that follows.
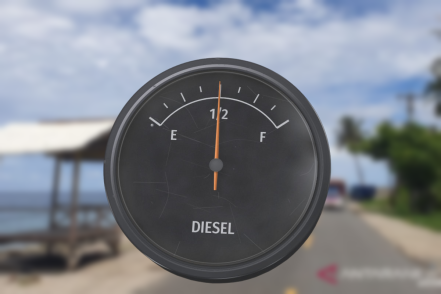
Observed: 0.5
